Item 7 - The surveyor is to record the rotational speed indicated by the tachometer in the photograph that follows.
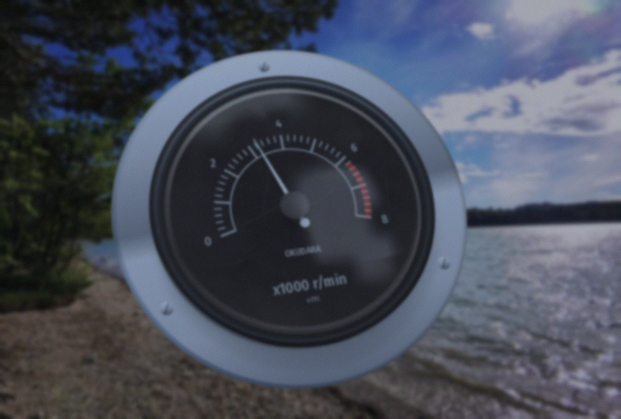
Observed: 3200 rpm
